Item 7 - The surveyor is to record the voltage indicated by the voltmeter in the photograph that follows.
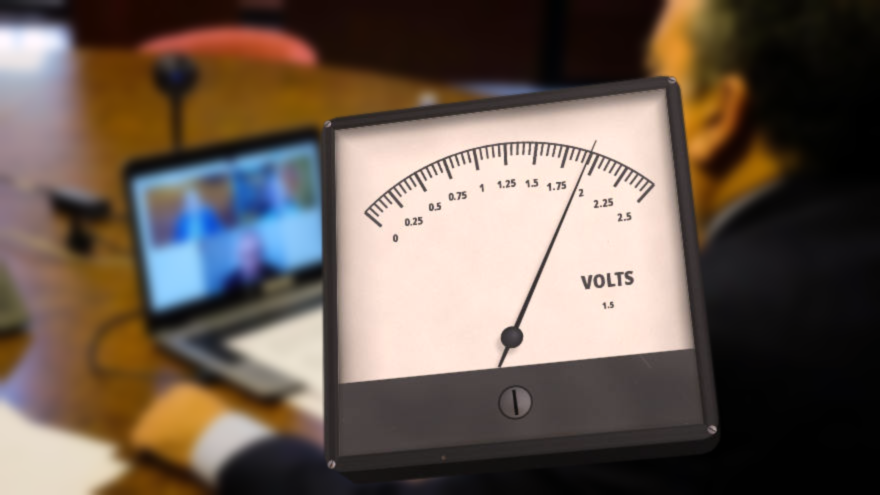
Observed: 1.95 V
